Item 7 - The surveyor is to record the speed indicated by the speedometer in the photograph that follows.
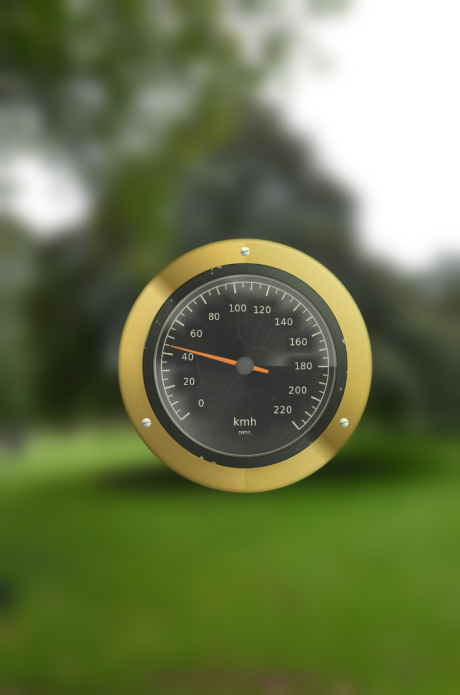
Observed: 45 km/h
